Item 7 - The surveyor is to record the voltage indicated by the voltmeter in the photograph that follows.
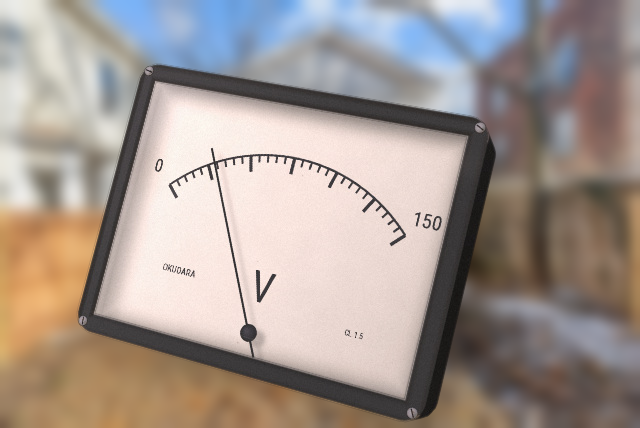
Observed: 30 V
